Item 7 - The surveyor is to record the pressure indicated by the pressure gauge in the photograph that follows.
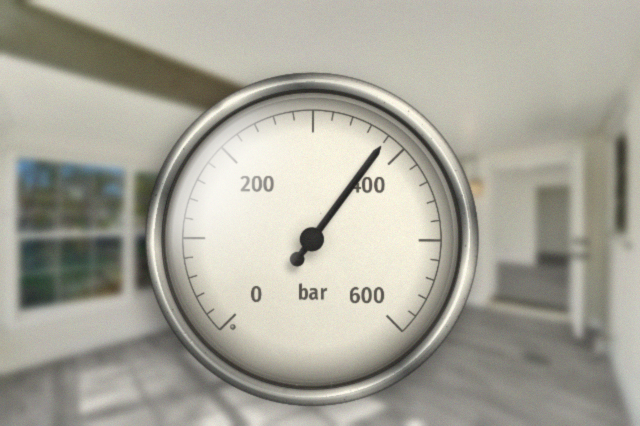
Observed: 380 bar
